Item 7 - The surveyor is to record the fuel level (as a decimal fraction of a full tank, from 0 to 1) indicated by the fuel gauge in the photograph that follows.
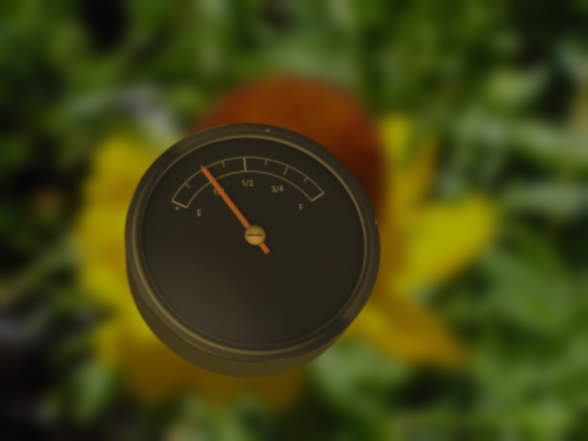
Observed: 0.25
